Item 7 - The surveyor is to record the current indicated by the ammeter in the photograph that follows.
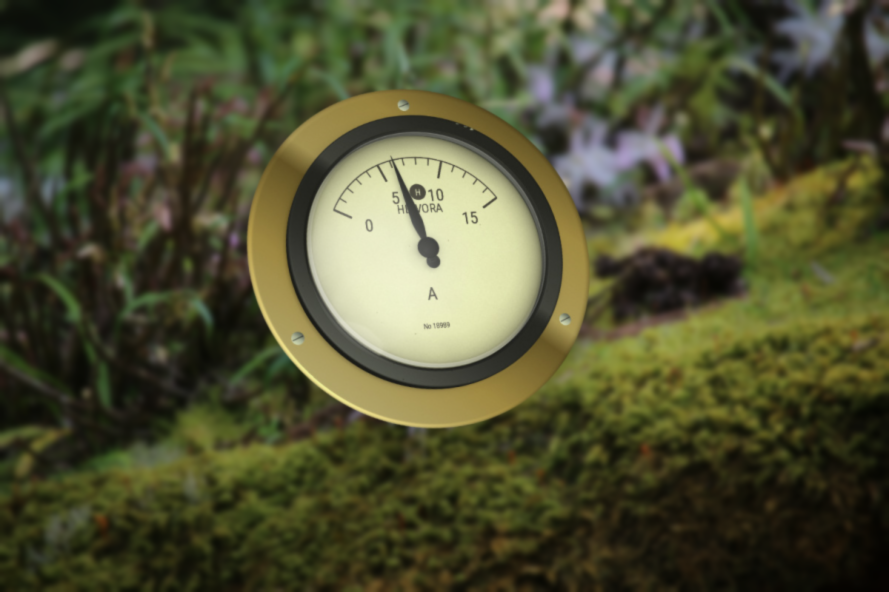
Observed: 6 A
